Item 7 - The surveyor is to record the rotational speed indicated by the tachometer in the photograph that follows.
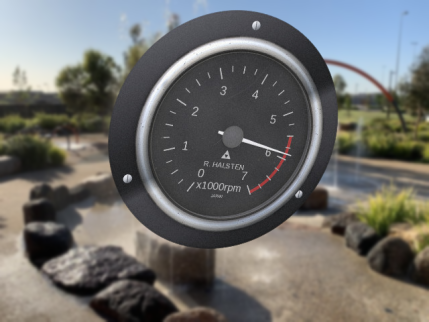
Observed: 5875 rpm
